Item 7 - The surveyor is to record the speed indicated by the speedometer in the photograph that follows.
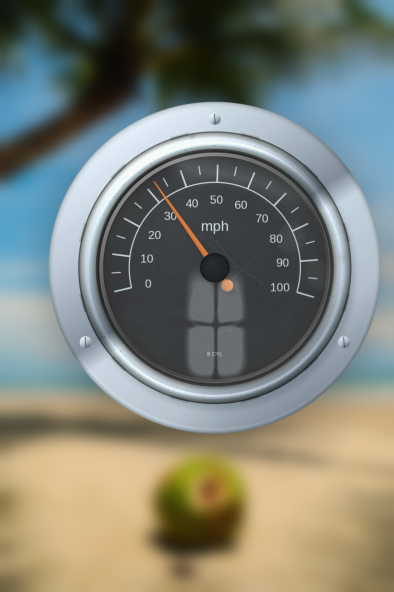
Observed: 32.5 mph
